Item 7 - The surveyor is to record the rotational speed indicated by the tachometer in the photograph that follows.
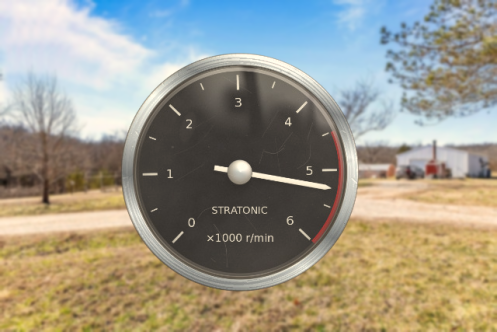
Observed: 5250 rpm
